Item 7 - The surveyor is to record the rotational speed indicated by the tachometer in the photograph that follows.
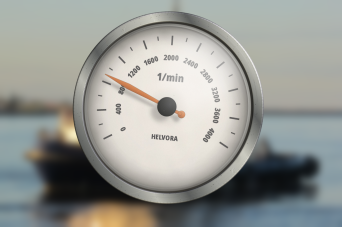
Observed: 900 rpm
